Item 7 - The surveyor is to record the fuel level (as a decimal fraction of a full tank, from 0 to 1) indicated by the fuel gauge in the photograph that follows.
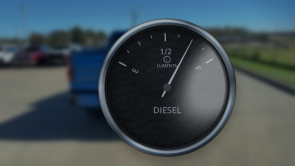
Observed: 0.75
